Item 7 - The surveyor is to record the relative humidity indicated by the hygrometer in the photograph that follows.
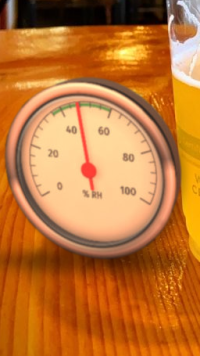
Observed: 48 %
